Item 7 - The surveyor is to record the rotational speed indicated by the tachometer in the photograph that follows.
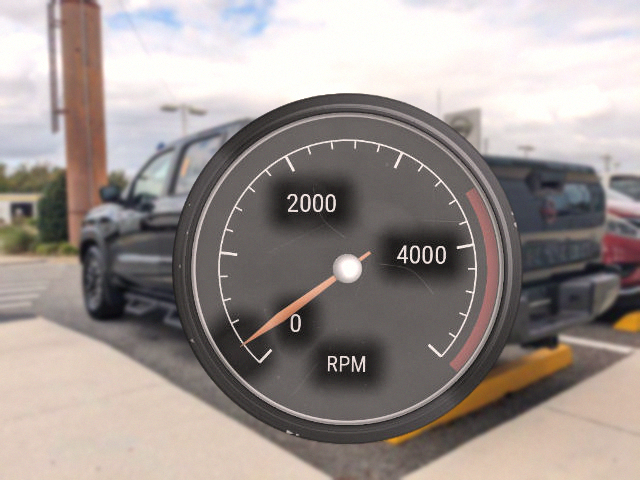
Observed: 200 rpm
